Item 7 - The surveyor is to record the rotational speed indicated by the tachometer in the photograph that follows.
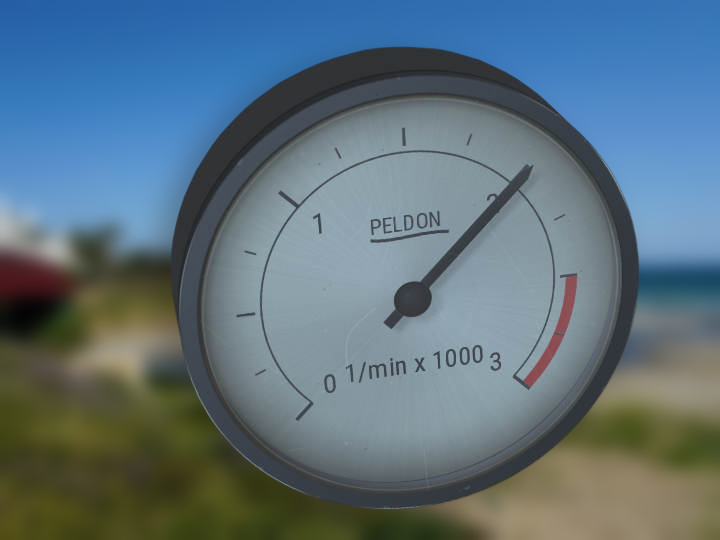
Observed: 2000 rpm
